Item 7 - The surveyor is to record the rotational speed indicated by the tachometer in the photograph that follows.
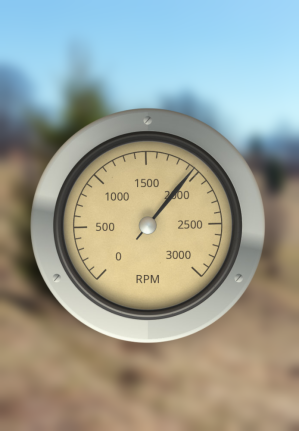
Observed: 1950 rpm
